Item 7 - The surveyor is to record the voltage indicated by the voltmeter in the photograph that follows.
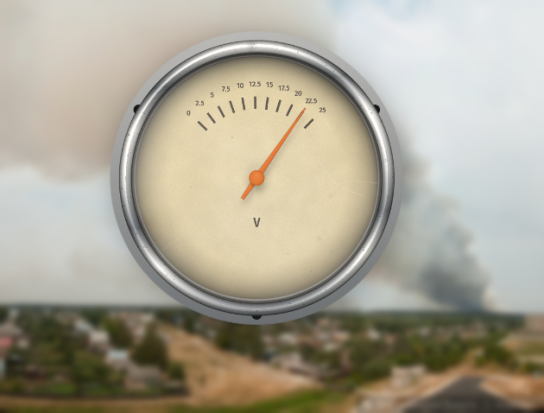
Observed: 22.5 V
